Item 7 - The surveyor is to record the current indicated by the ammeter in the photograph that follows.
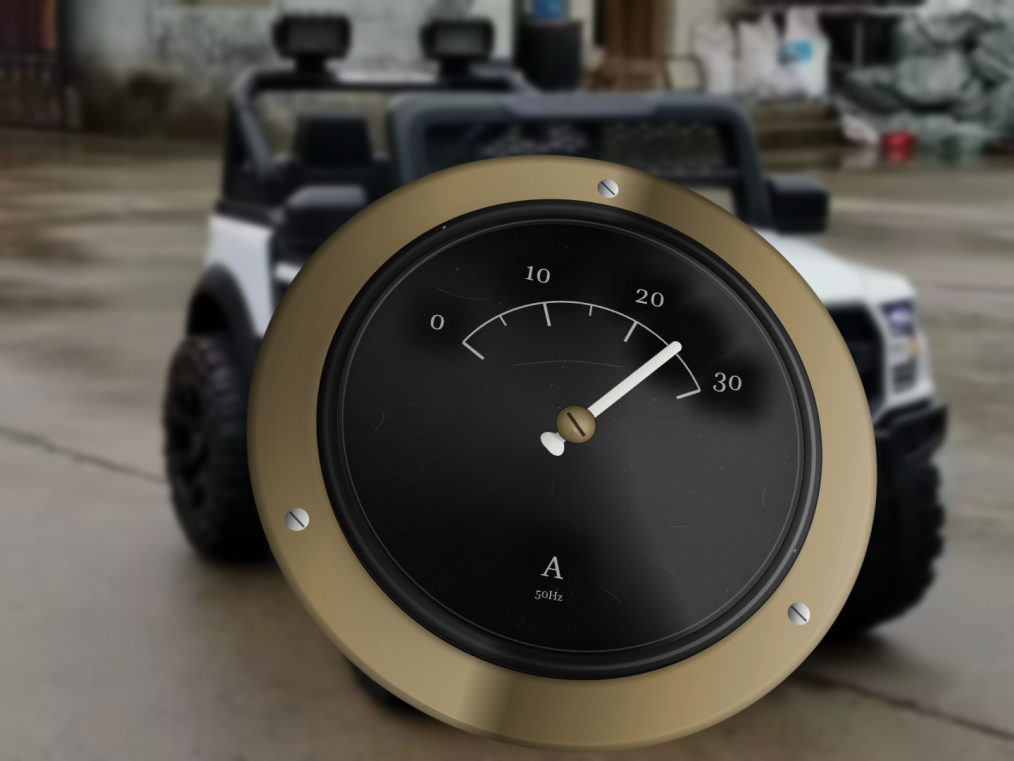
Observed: 25 A
